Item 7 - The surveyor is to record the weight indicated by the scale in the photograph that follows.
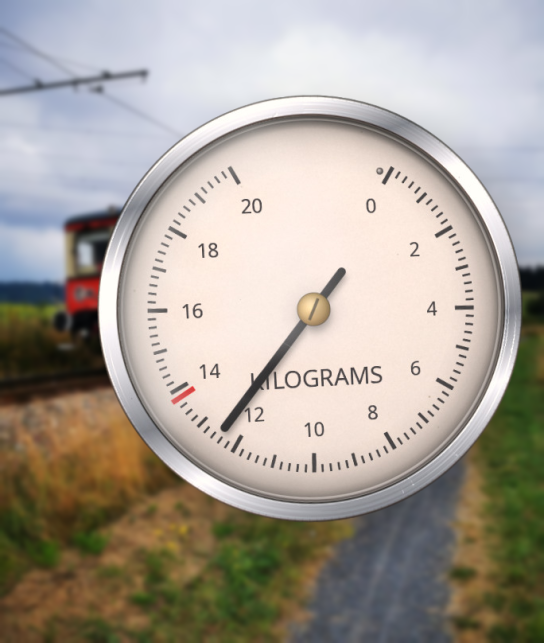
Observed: 12.5 kg
